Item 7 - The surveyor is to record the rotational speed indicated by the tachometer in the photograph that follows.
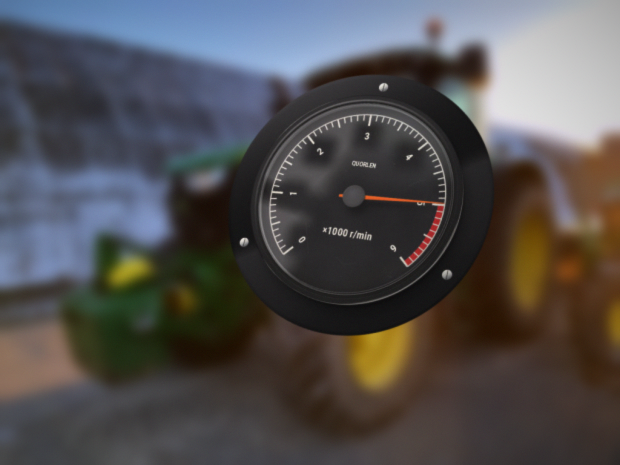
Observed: 5000 rpm
